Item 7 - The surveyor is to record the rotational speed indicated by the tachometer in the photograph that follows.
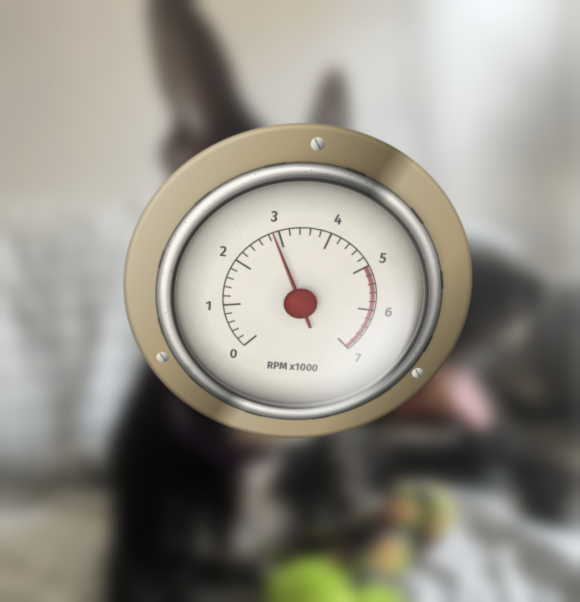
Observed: 2900 rpm
